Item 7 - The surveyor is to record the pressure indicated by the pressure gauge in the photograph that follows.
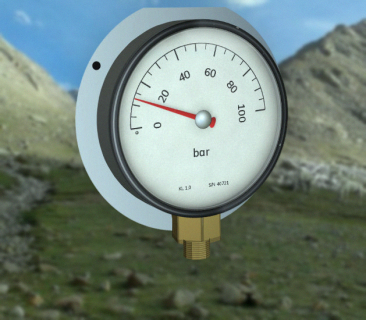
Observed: 12.5 bar
